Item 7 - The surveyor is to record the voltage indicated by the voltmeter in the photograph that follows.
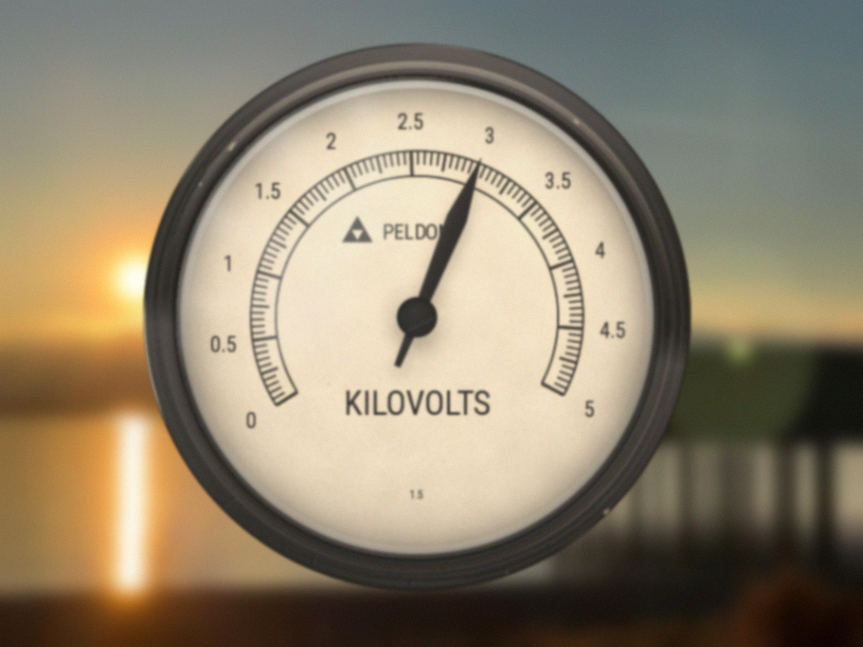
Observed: 3 kV
